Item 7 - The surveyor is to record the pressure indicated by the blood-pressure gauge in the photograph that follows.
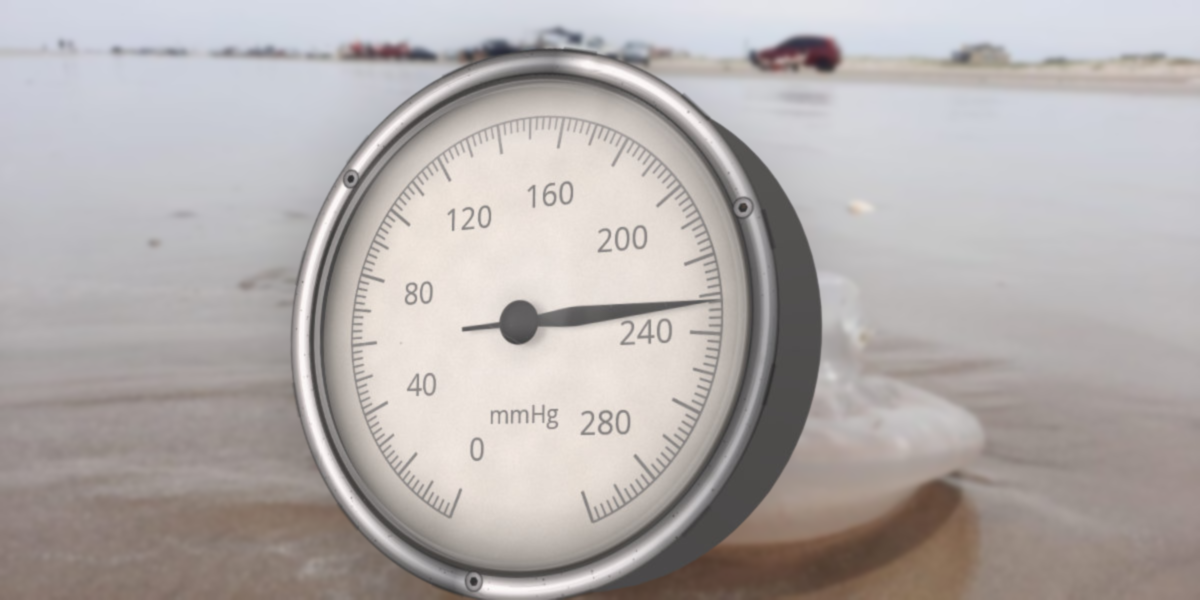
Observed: 232 mmHg
